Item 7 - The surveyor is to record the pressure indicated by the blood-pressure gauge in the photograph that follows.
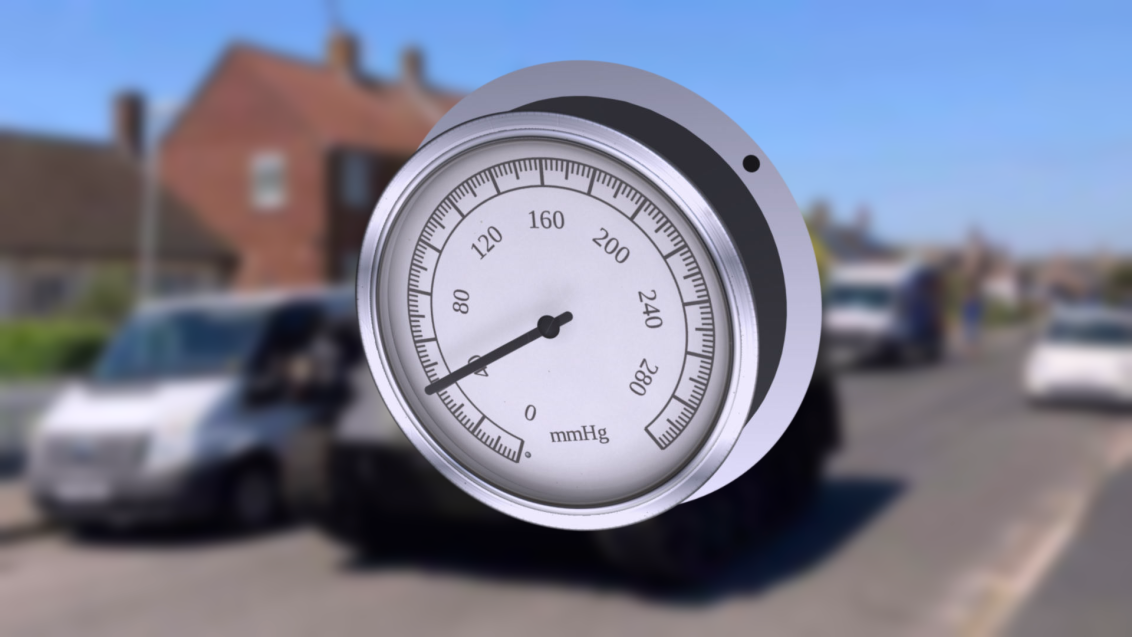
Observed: 42 mmHg
